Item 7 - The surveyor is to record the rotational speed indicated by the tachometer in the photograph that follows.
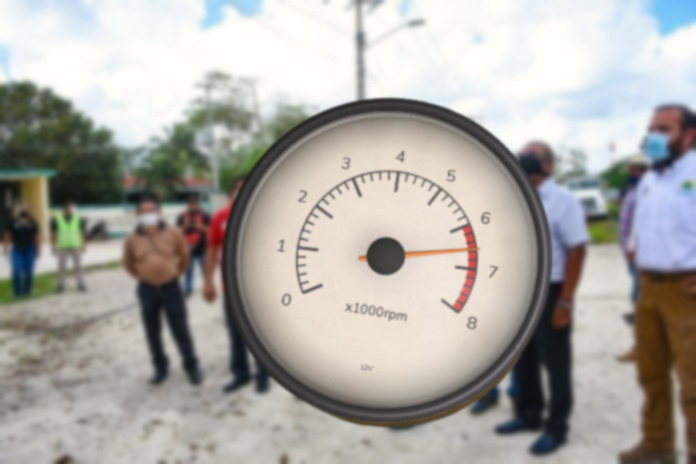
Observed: 6600 rpm
